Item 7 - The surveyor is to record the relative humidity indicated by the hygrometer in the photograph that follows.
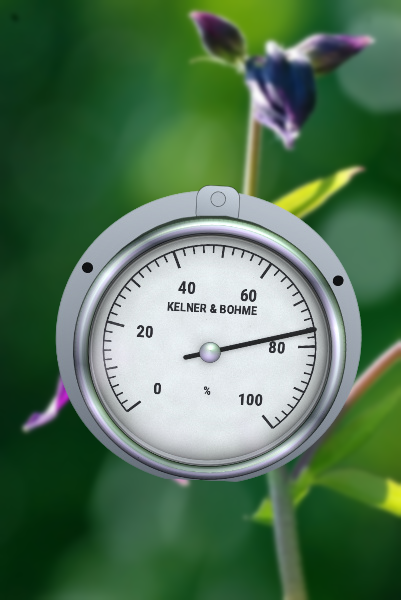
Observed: 76 %
